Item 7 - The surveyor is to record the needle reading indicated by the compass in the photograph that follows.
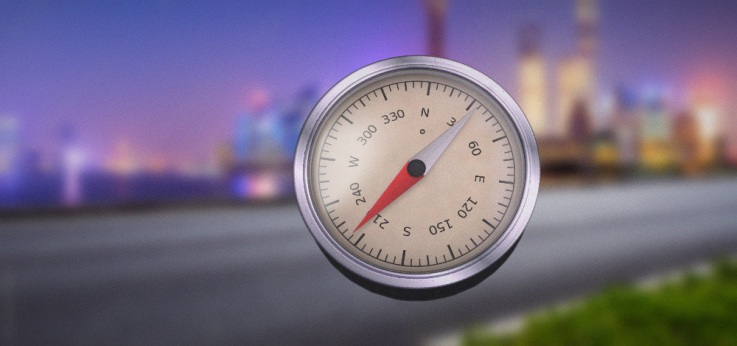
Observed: 215 °
